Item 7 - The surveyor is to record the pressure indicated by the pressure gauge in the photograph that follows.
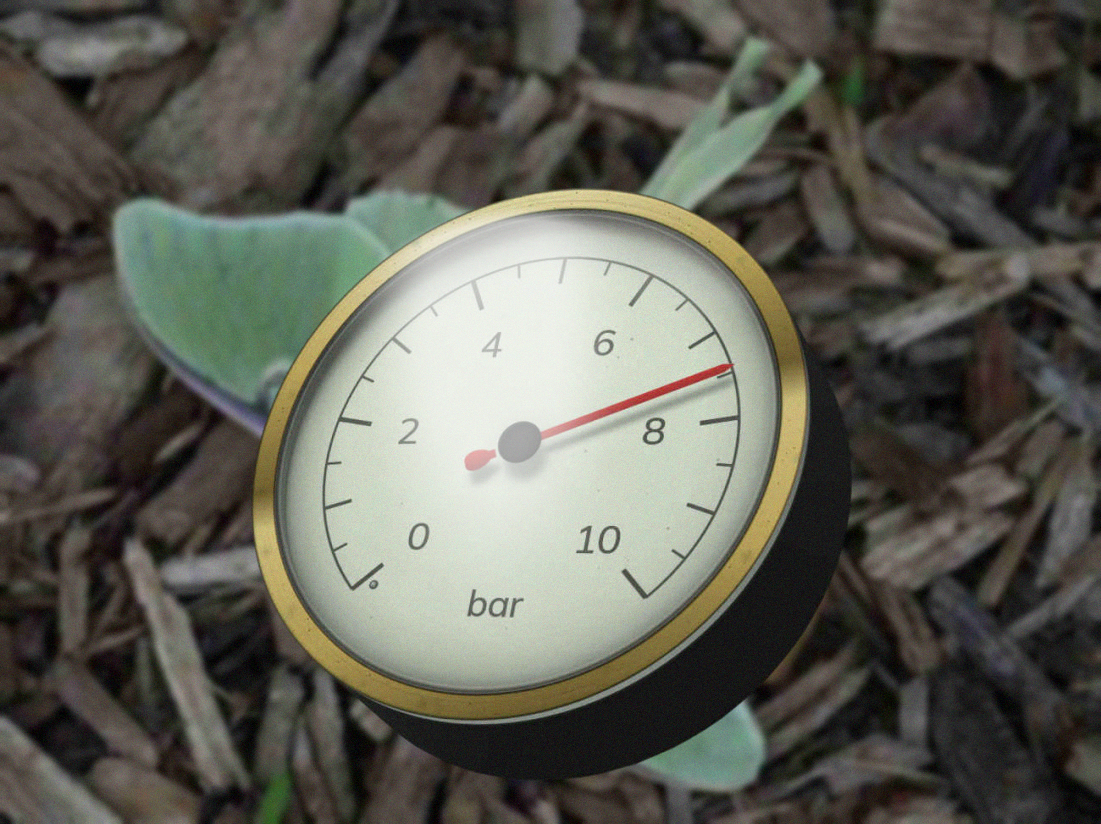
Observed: 7.5 bar
